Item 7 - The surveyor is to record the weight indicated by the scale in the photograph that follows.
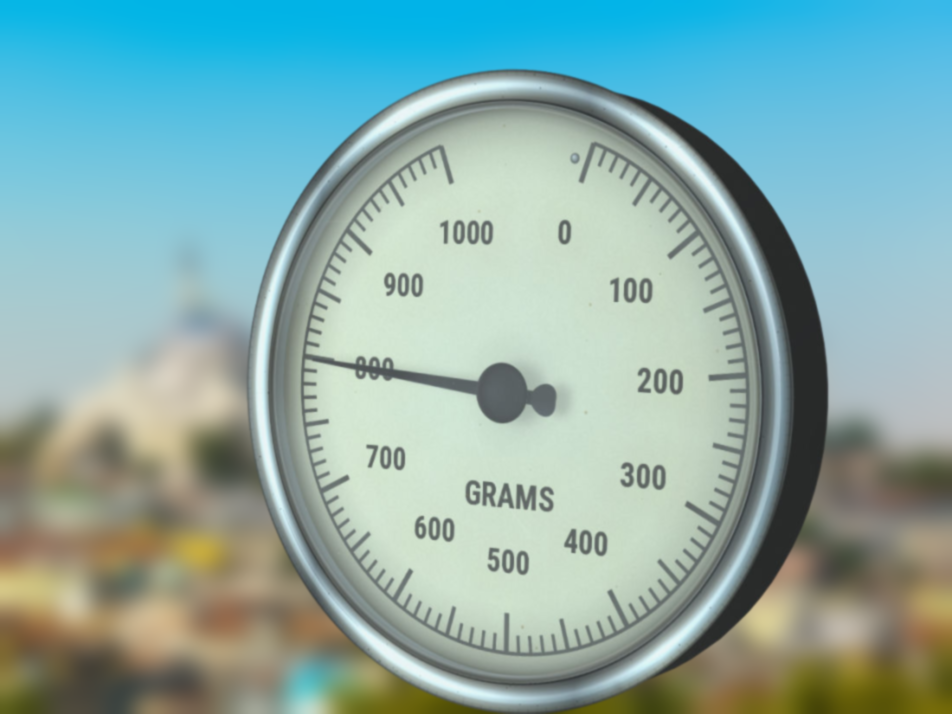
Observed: 800 g
